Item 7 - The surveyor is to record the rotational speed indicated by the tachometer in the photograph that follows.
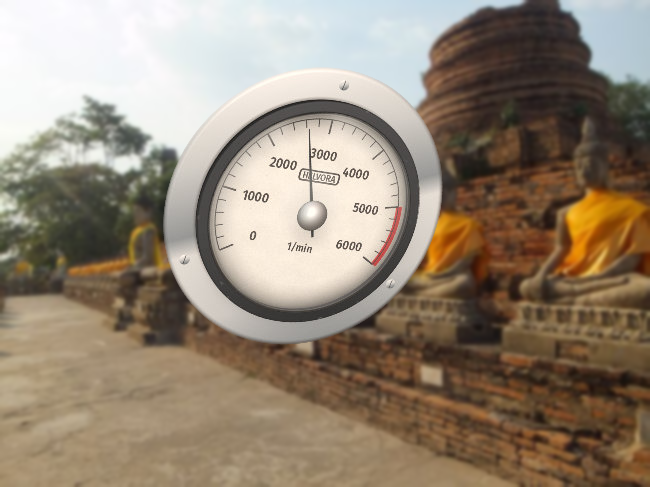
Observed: 2600 rpm
